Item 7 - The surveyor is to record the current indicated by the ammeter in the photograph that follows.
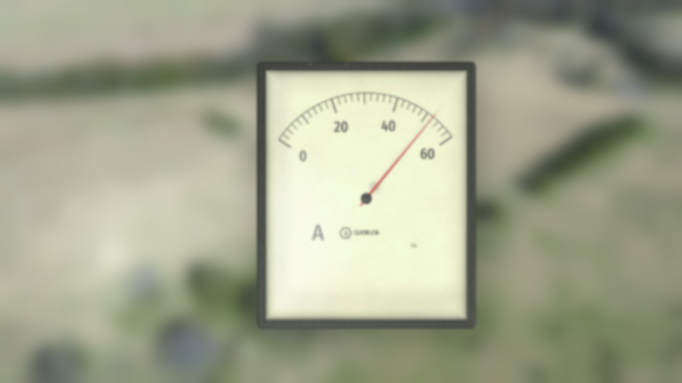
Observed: 52 A
